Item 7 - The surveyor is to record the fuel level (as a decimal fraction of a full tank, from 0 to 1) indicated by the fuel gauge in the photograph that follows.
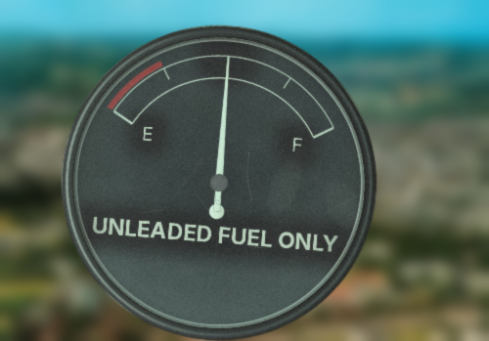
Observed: 0.5
